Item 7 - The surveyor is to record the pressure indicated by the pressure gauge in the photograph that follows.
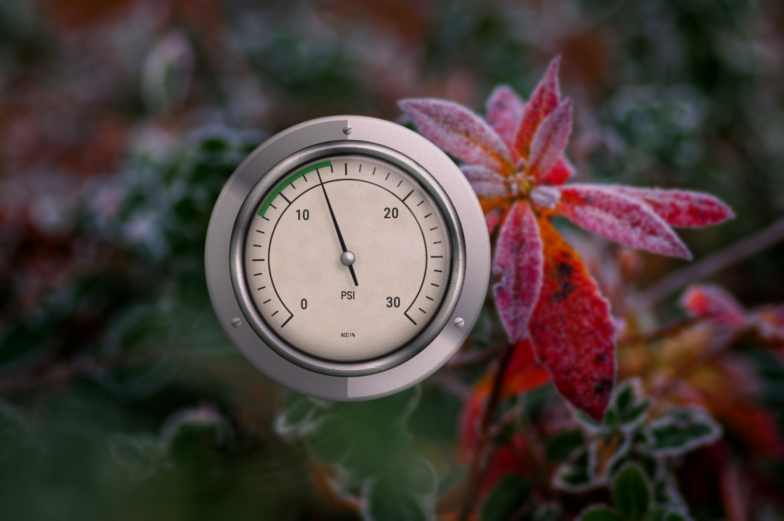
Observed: 13 psi
